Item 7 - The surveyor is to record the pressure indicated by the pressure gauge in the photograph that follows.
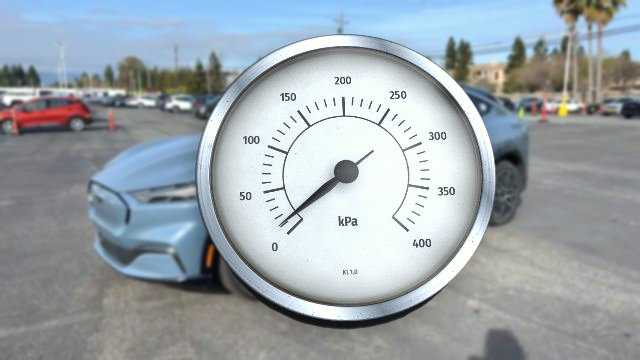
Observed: 10 kPa
